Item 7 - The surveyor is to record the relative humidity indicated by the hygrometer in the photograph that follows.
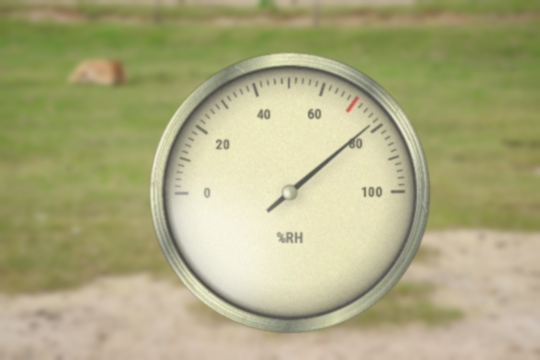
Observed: 78 %
